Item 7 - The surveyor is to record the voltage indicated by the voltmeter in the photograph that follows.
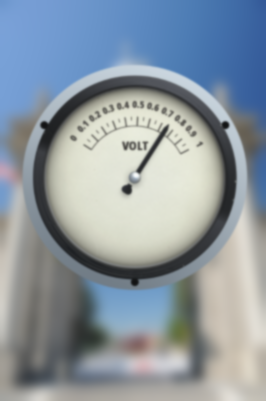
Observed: 0.75 V
